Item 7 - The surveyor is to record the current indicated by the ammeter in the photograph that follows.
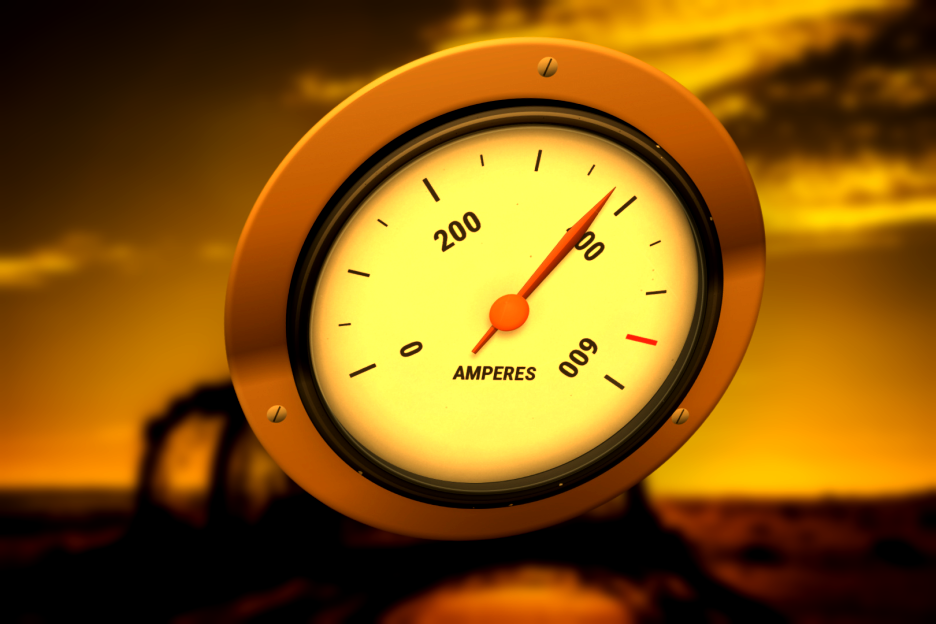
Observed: 375 A
